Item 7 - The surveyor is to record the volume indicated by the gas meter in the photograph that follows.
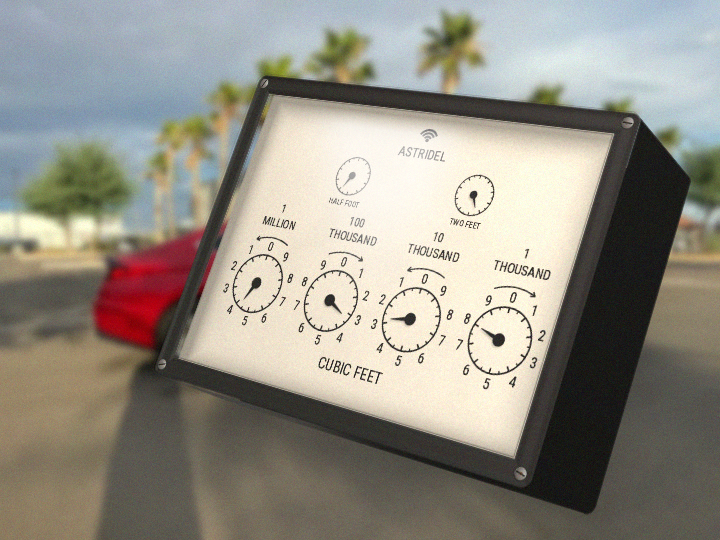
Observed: 432800 ft³
